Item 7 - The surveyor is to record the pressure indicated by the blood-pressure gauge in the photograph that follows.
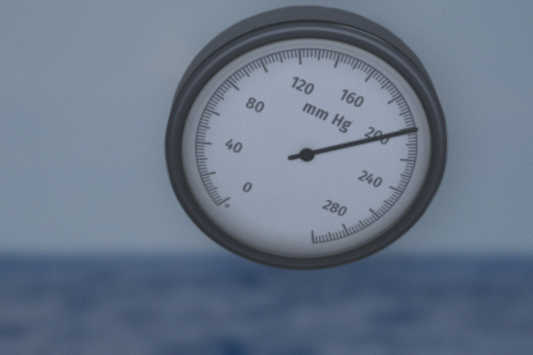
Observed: 200 mmHg
